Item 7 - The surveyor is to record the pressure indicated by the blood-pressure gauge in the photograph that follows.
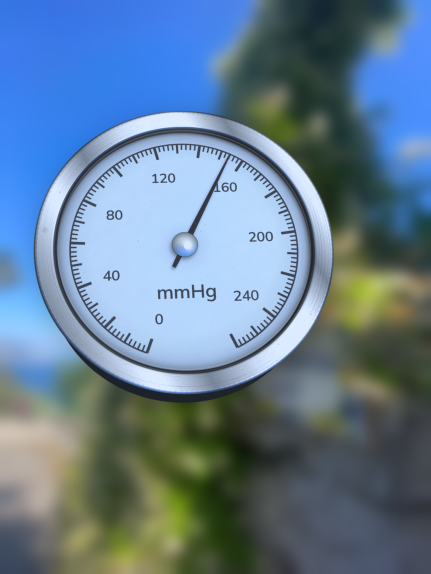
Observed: 154 mmHg
